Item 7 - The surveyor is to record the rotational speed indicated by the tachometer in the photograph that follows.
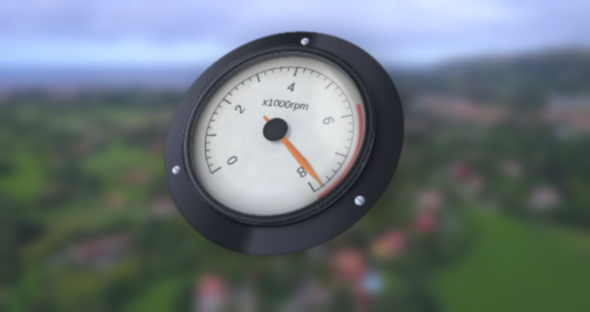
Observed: 7800 rpm
